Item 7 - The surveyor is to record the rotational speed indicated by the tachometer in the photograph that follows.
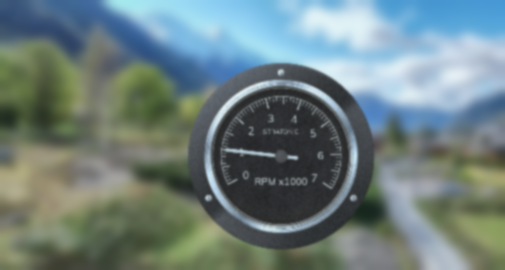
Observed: 1000 rpm
